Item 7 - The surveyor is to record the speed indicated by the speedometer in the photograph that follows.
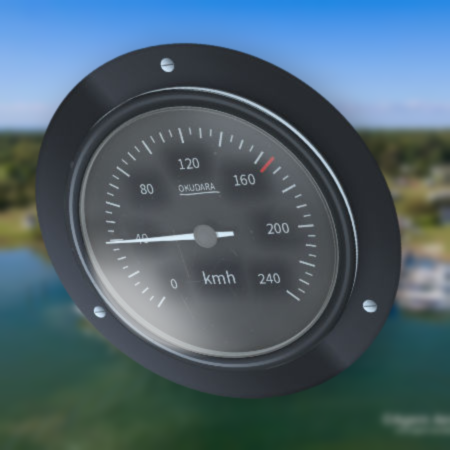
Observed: 40 km/h
